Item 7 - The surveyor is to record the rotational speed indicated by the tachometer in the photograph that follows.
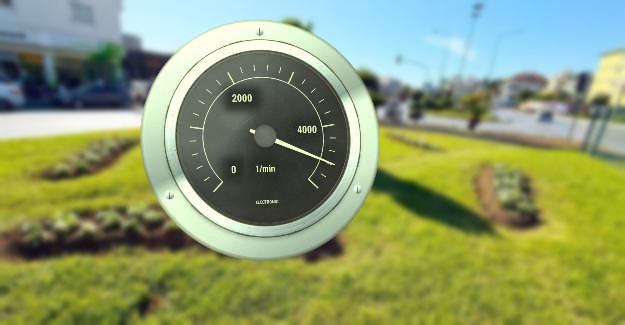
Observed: 4600 rpm
